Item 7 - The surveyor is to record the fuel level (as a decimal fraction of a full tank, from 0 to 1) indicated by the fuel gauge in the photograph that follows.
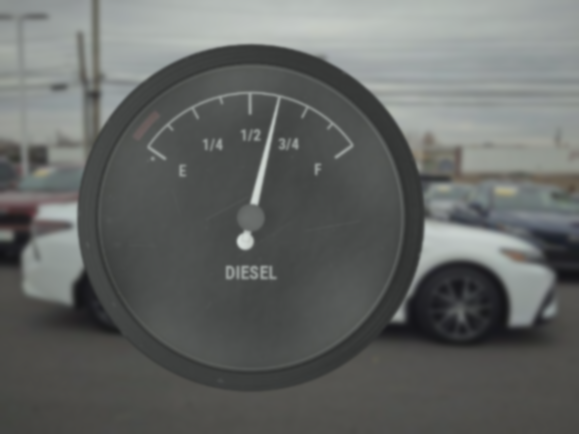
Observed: 0.625
